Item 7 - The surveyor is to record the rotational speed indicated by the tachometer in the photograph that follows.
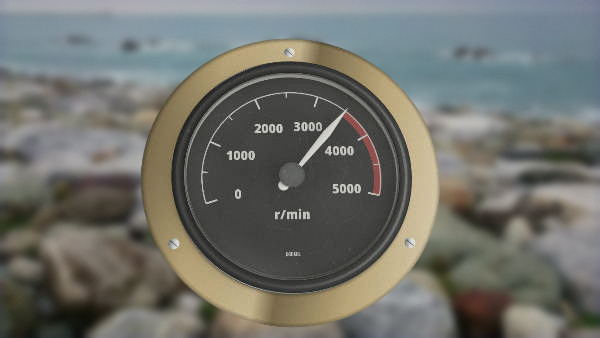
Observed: 3500 rpm
